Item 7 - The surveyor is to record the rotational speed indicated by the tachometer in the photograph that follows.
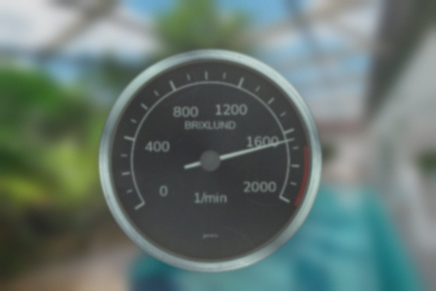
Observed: 1650 rpm
